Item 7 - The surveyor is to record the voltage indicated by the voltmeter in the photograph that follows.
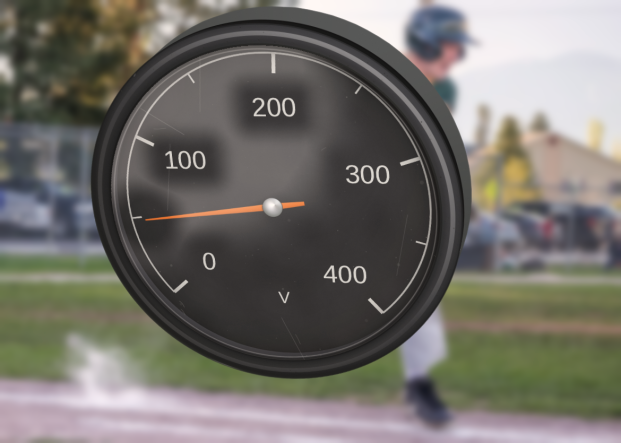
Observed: 50 V
